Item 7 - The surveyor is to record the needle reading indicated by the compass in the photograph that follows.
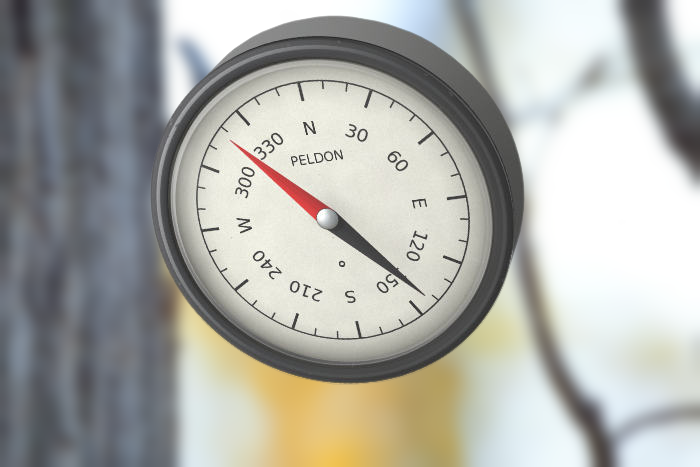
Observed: 320 °
